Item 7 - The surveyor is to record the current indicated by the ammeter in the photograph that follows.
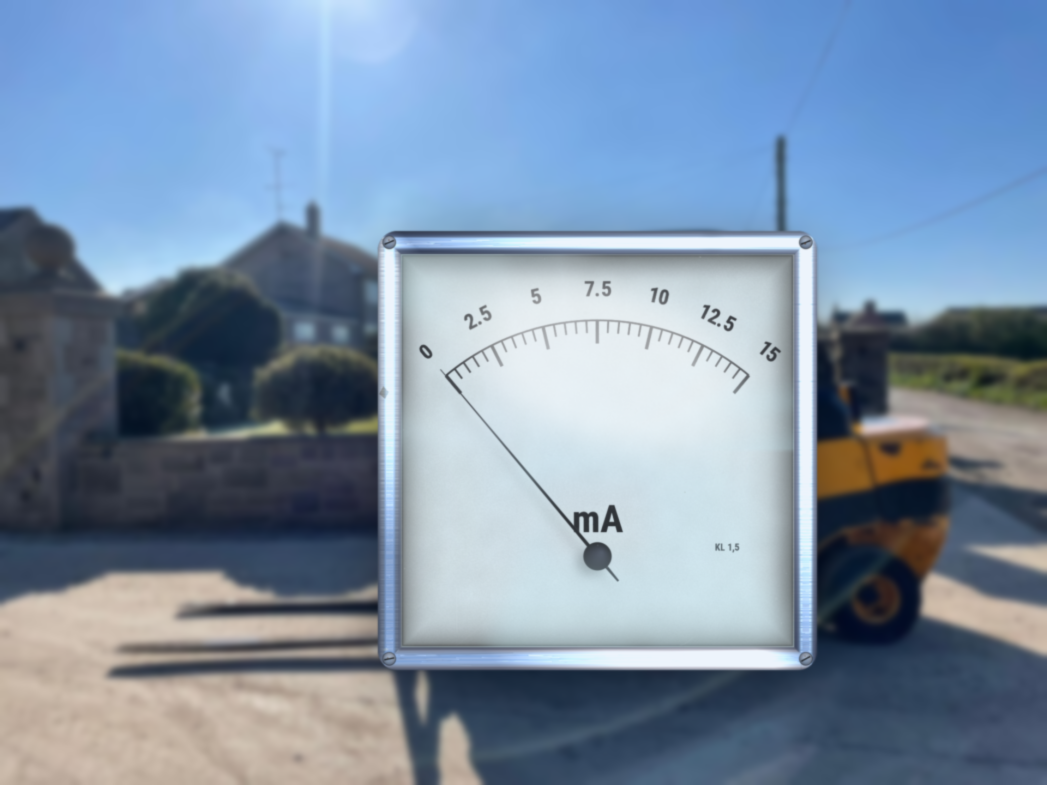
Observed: 0 mA
